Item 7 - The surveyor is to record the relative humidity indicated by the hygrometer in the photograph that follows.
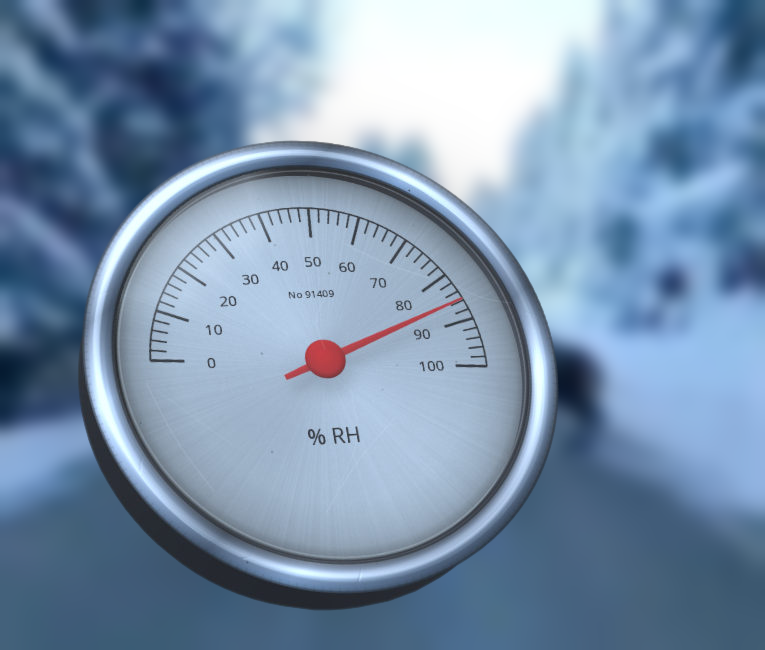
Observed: 86 %
